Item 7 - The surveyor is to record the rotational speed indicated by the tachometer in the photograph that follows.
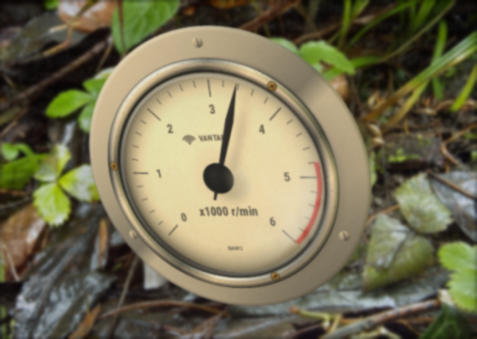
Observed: 3400 rpm
